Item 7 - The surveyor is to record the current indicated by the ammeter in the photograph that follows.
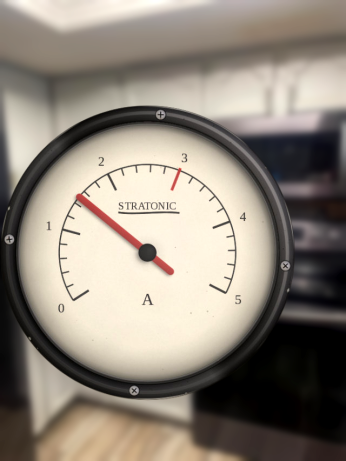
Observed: 1.5 A
